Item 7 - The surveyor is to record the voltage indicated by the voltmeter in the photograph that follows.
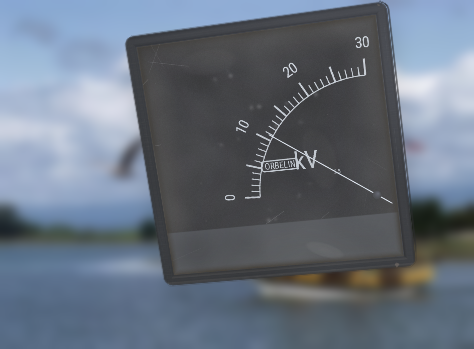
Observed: 11 kV
